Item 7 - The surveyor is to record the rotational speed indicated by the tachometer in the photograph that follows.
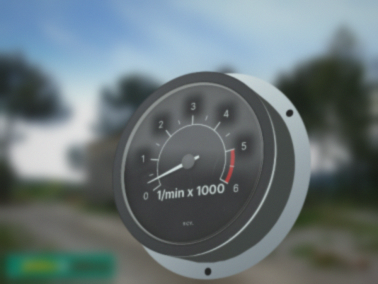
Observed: 250 rpm
